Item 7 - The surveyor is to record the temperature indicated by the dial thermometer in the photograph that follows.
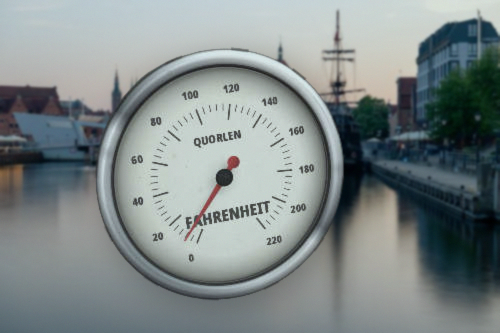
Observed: 8 °F
